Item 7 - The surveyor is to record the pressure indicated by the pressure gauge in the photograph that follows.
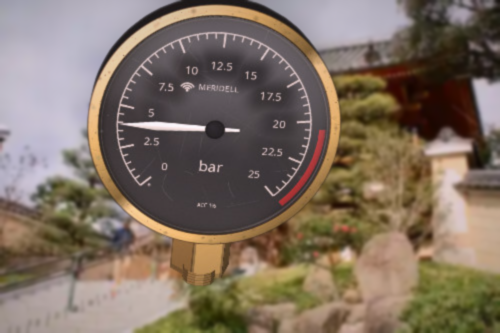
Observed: 4 bar
